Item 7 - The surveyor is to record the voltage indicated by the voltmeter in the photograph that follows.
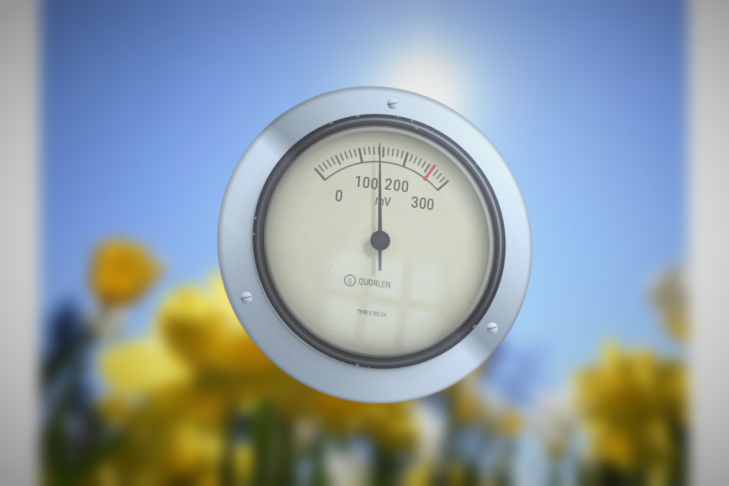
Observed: 140 mV
